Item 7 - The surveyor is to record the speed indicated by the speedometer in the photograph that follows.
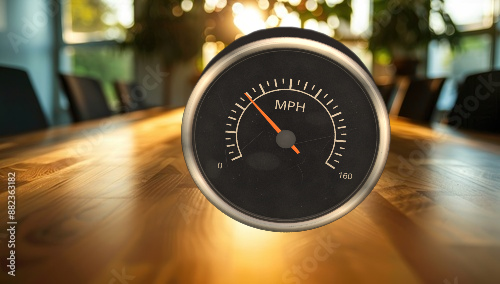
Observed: 50 mph
